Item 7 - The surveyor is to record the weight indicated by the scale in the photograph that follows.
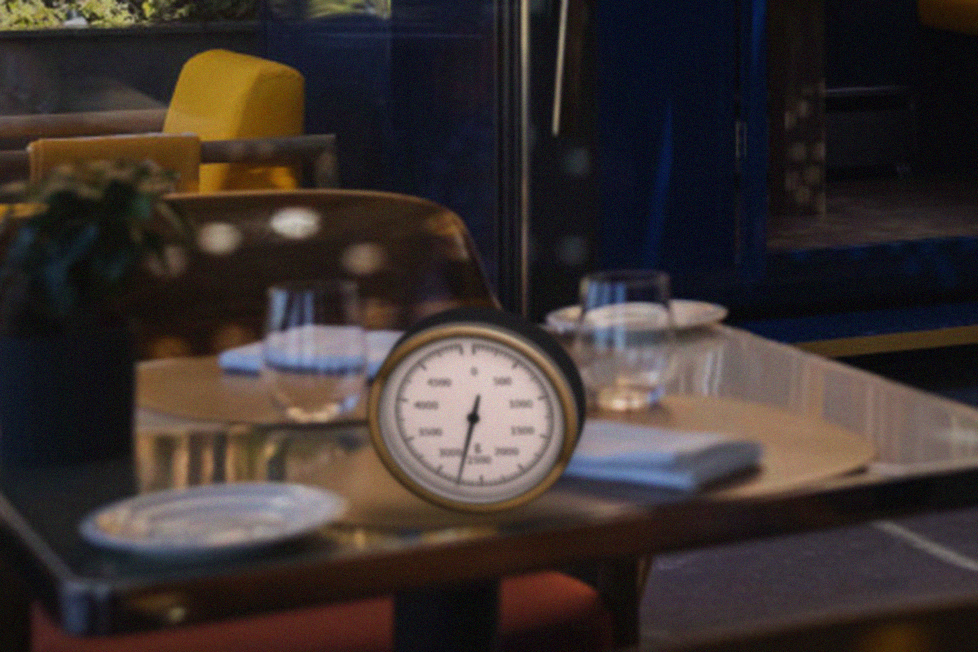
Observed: 2750 g
